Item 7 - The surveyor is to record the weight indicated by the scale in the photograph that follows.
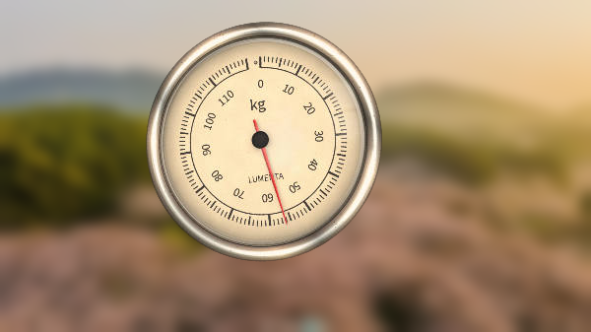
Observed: 56 kg
